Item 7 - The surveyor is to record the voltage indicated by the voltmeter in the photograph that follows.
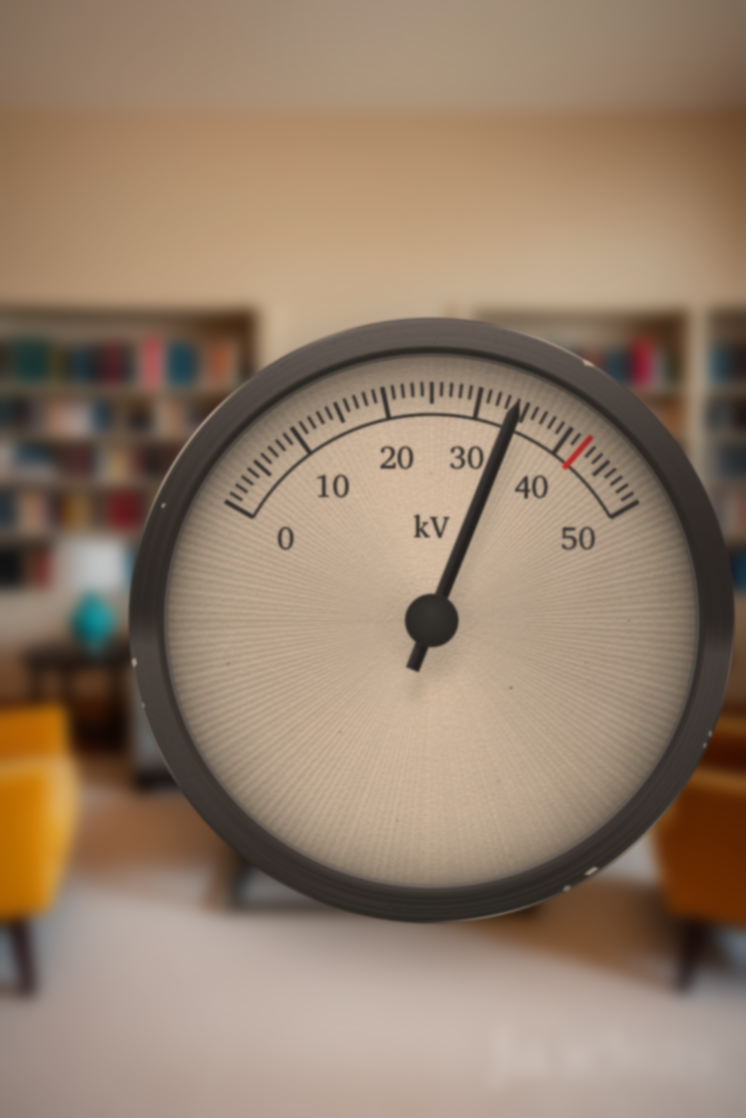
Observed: 34 kV
